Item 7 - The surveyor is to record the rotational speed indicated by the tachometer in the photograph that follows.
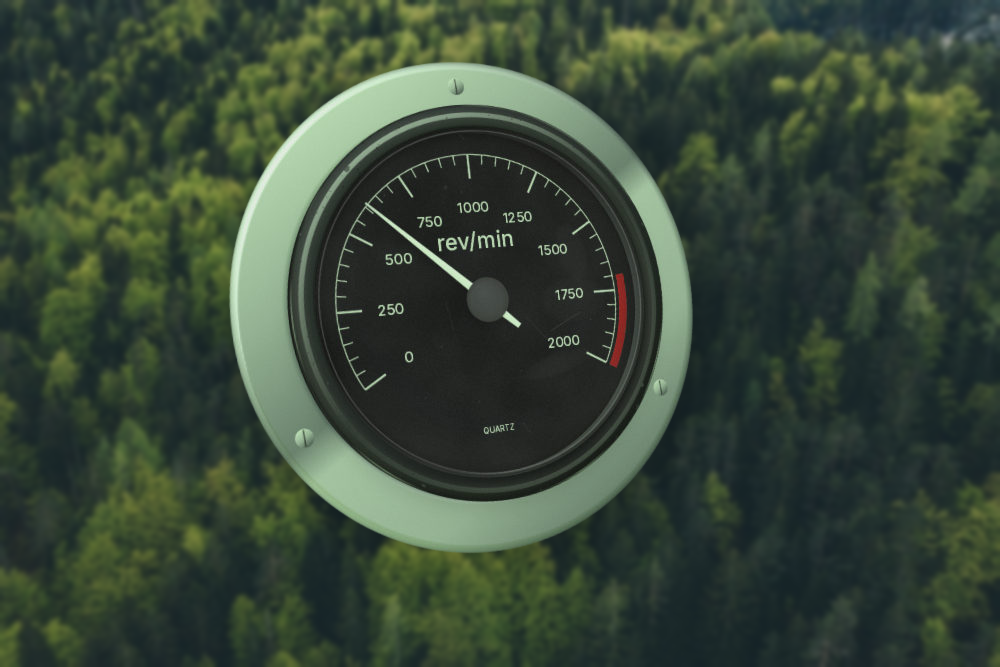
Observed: 600 rpm
